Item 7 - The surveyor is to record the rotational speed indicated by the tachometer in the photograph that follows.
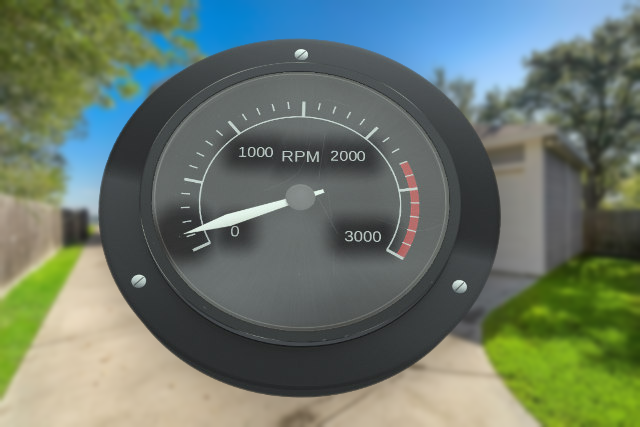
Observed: 100 rpm
